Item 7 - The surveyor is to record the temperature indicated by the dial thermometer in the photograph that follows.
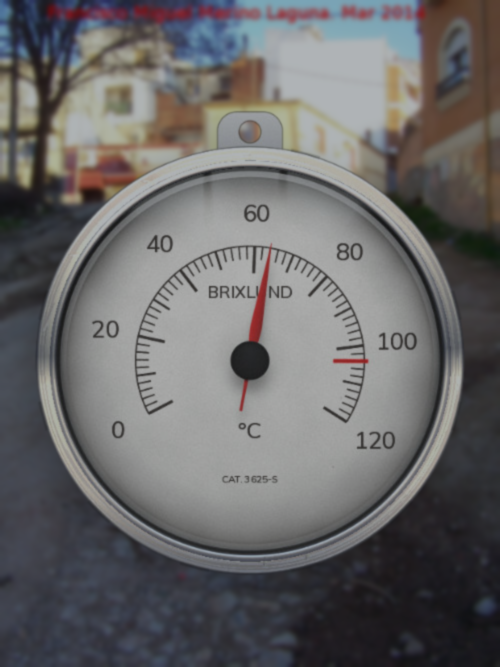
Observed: 64 °C
